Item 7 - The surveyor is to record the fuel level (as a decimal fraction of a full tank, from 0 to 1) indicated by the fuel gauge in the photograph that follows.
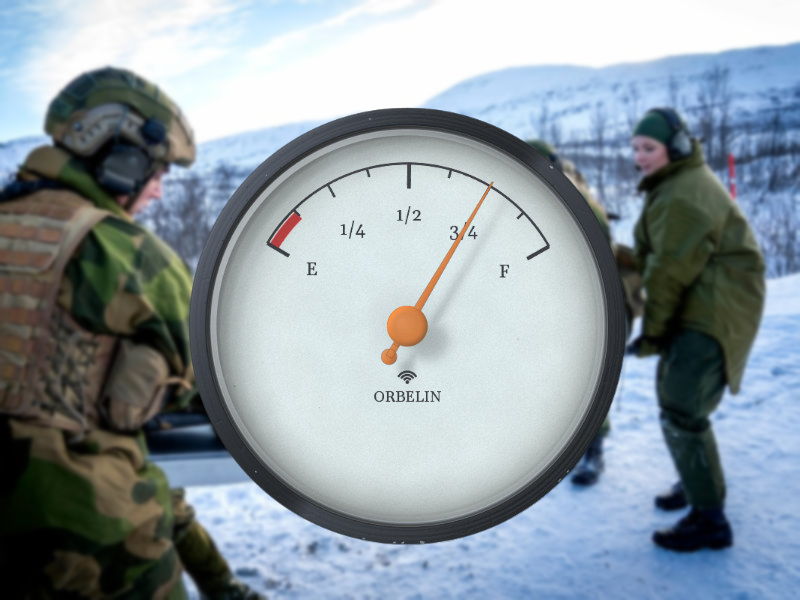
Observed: 0.75
